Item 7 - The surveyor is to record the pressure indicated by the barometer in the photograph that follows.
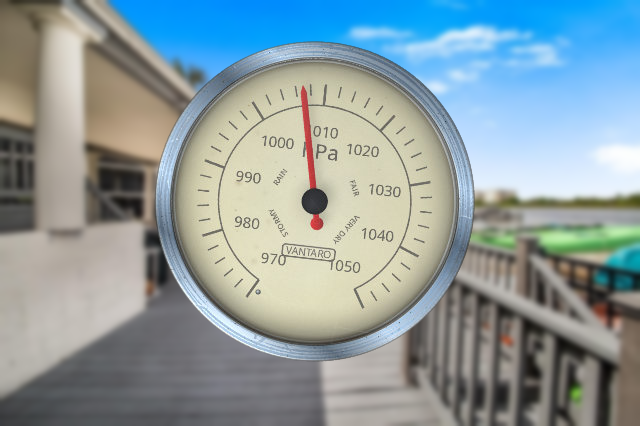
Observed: 1007 hPa
